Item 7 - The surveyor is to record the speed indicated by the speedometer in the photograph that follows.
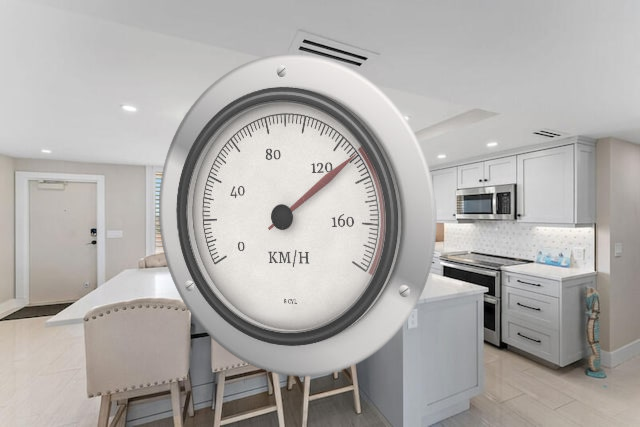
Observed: 130 km/h
